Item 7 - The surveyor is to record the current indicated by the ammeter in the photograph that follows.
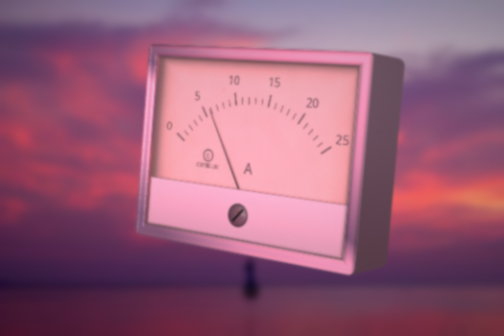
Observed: 6 A
